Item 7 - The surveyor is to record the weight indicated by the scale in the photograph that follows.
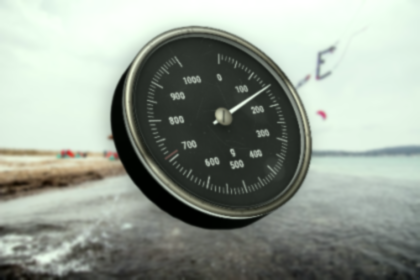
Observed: 150 g
